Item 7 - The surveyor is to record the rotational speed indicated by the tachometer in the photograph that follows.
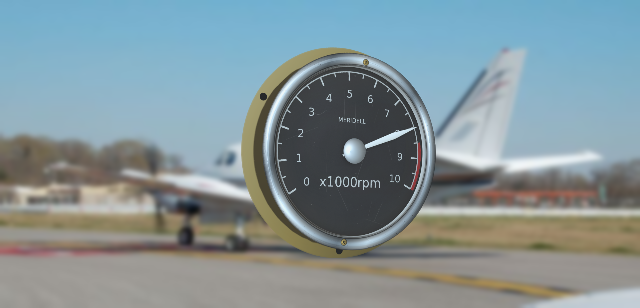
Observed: 8000 rpm
